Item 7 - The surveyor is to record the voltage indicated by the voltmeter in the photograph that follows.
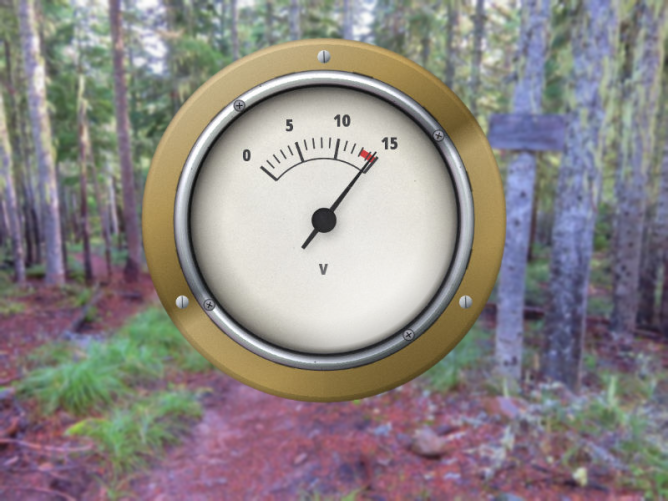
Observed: 14.5 V
